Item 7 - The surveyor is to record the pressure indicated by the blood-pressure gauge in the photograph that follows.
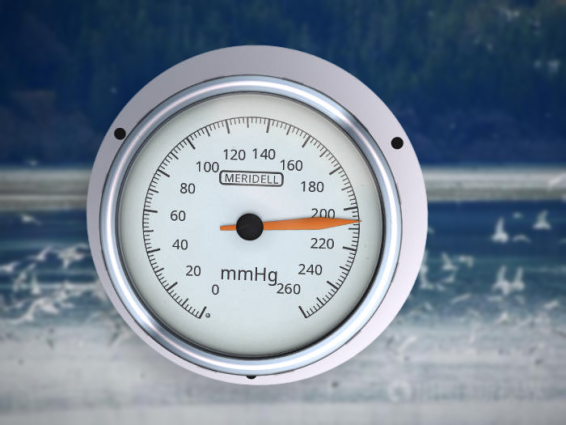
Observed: 206 mmHg
